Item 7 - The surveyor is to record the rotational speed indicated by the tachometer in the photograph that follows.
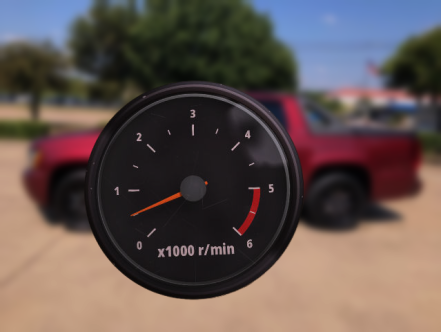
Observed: 500 rpm
